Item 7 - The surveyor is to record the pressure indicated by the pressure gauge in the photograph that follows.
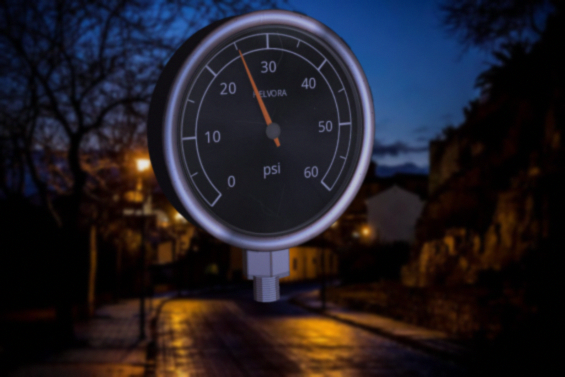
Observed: 25 psi
